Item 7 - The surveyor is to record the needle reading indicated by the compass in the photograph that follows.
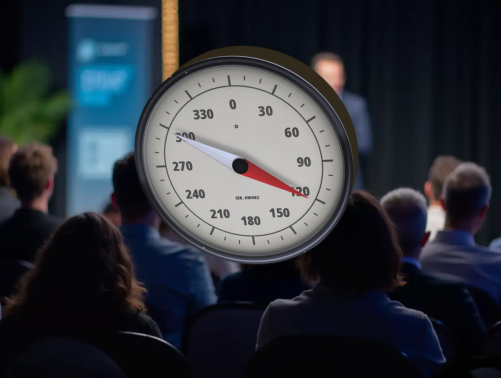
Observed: 120 °
